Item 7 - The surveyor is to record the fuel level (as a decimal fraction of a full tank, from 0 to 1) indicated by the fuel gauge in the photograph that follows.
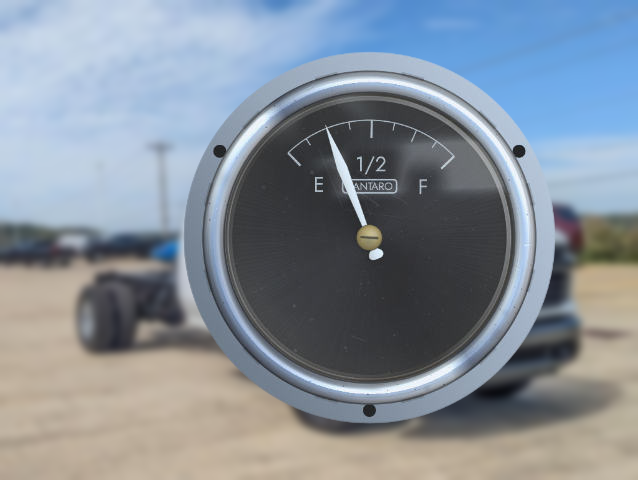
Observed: 0.25
